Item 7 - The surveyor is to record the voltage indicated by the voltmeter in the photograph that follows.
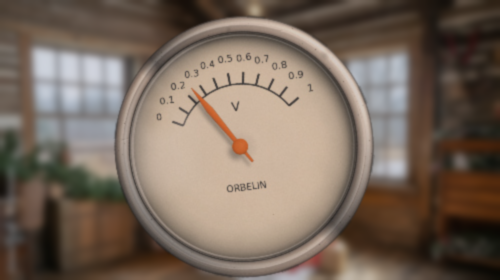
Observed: 0.25 V
